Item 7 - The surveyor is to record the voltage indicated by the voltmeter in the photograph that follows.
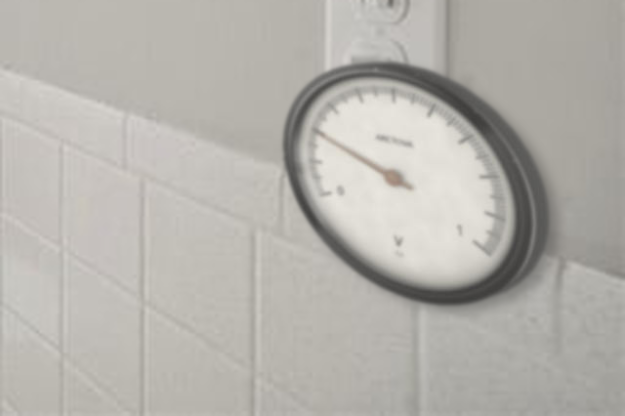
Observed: 0.2 V
